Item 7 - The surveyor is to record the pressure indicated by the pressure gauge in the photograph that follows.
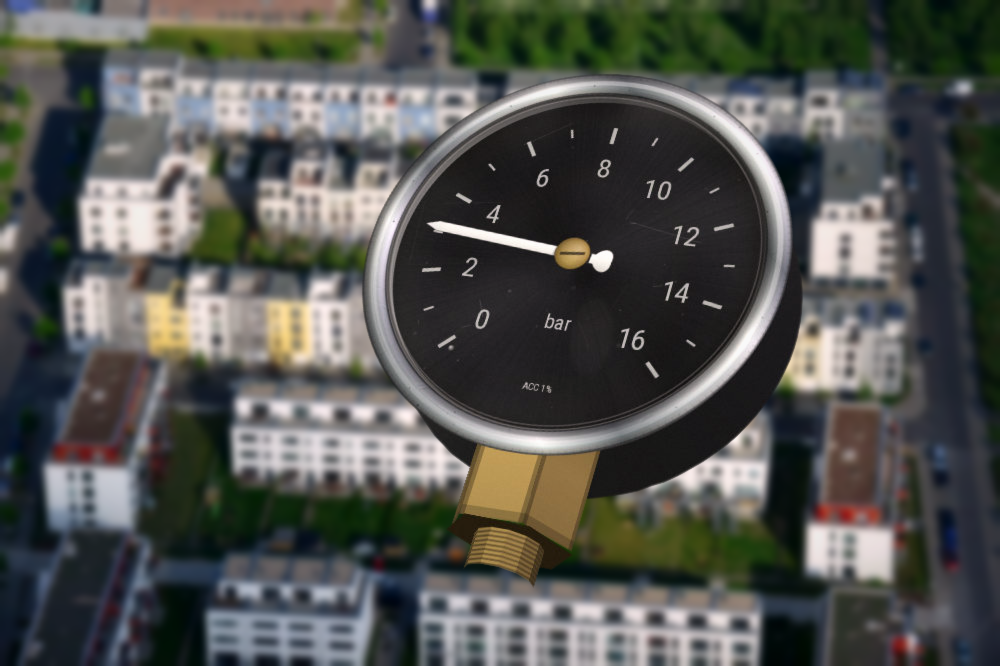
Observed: 3 bar
